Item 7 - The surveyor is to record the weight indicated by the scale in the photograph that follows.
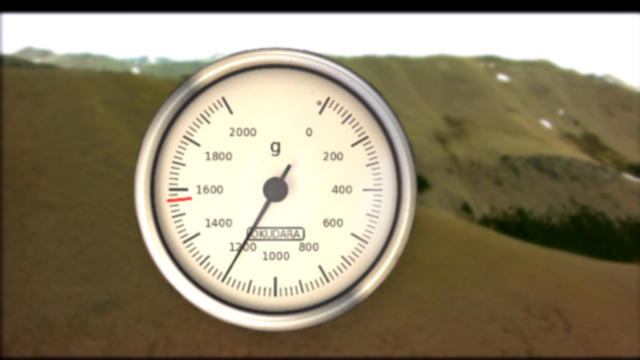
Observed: 1200 g
